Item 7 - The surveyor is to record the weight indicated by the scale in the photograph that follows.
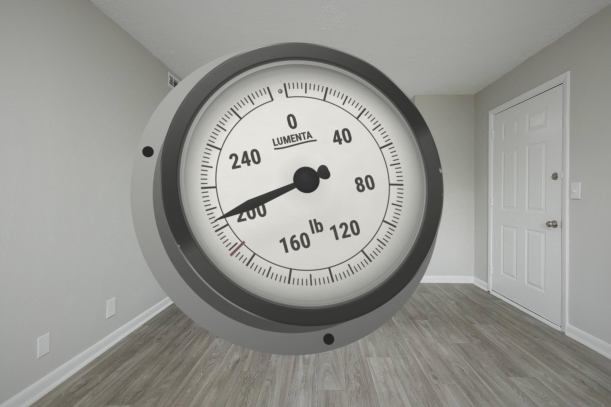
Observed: 204 lb
